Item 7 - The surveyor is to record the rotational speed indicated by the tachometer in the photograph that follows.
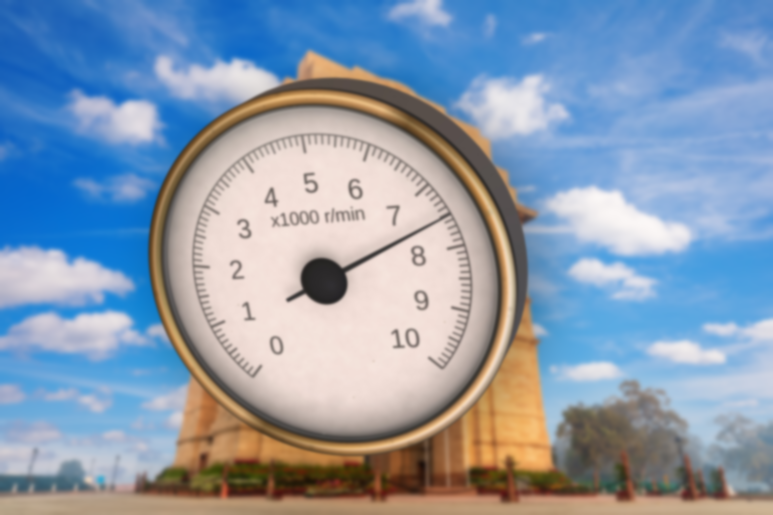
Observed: 7500 rpm
